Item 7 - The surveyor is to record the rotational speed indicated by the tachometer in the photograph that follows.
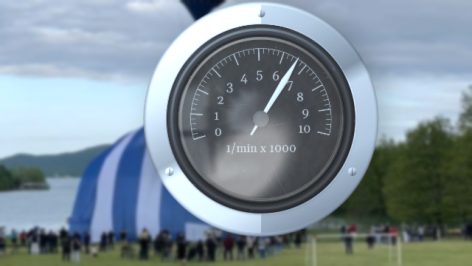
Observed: 6600 rpm
